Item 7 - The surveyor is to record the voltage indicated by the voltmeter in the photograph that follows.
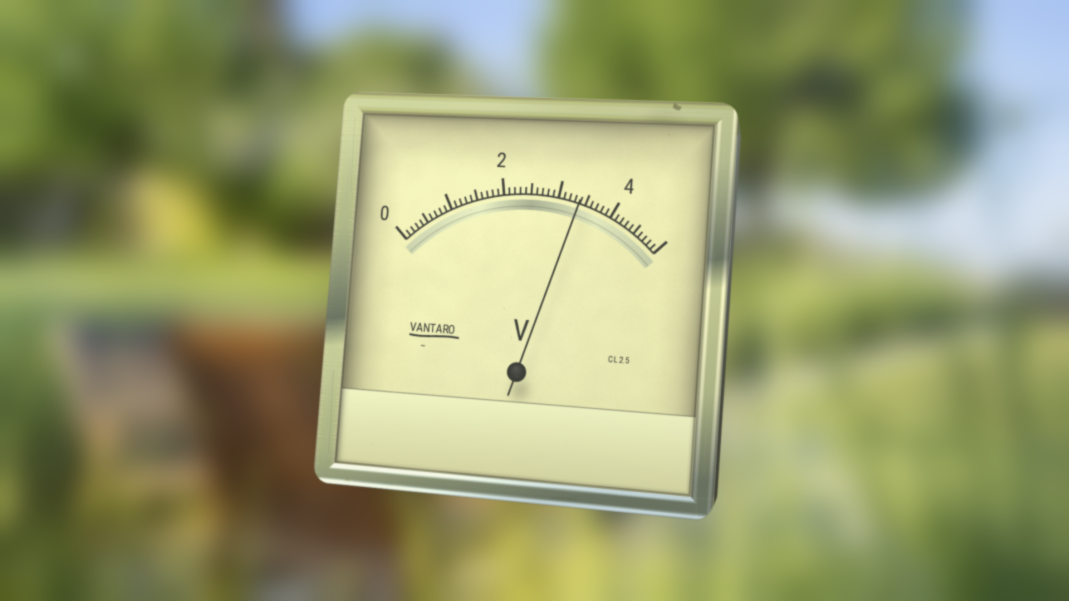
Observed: 3.4 V
